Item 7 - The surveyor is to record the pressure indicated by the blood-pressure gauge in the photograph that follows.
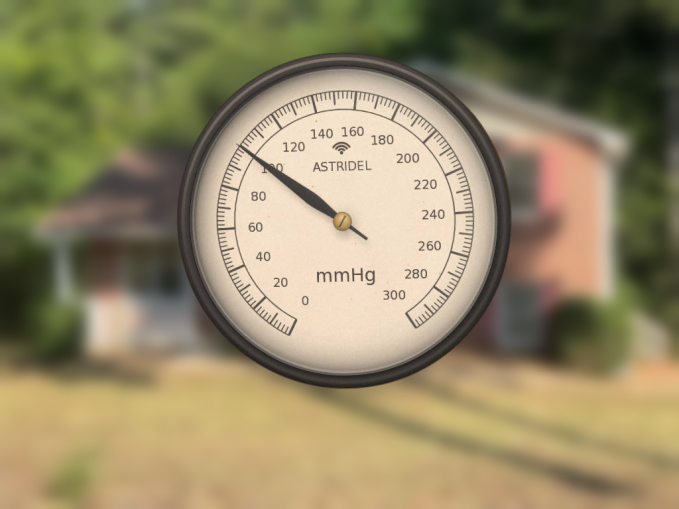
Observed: 100 mmHg
